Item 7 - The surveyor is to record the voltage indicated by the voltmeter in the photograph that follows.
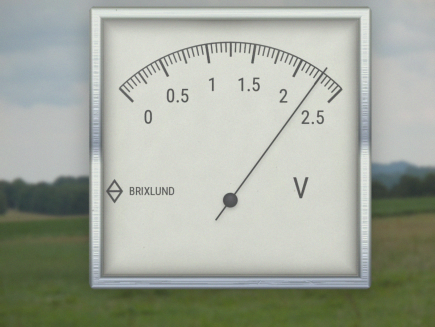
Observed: 2.25 V
